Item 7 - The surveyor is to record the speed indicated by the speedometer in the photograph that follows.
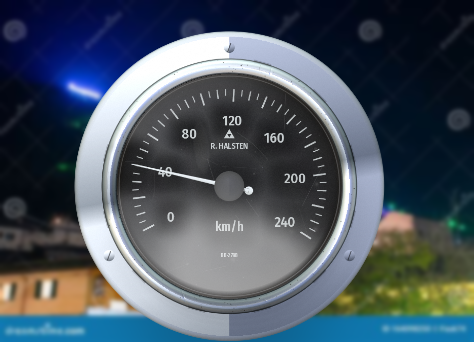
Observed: 40 km/h
